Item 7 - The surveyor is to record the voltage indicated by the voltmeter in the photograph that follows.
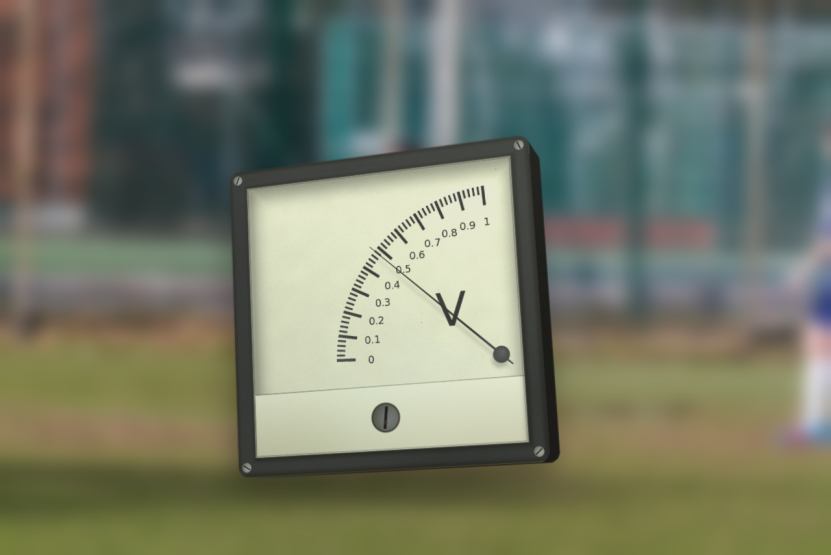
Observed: 0.48 V
